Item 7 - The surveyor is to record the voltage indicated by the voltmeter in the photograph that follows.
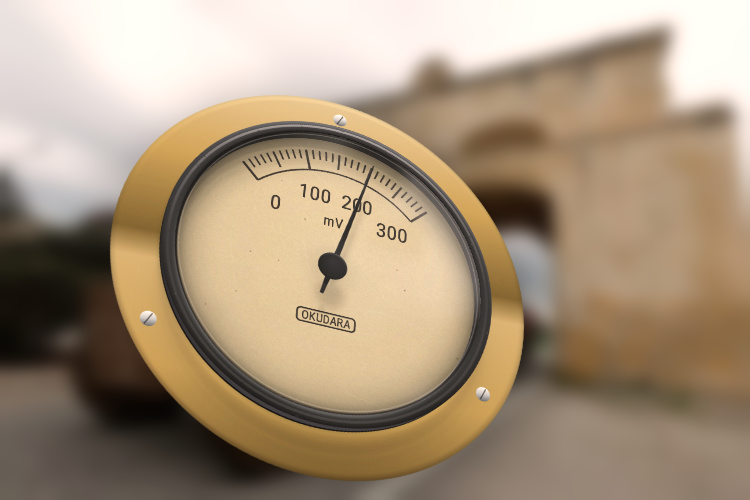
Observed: 200 mV
